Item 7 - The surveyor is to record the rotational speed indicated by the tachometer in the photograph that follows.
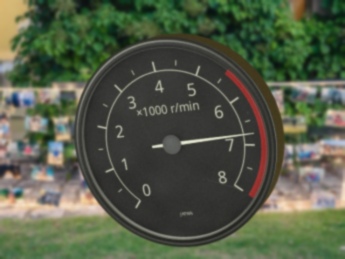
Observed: 6750 rpm
